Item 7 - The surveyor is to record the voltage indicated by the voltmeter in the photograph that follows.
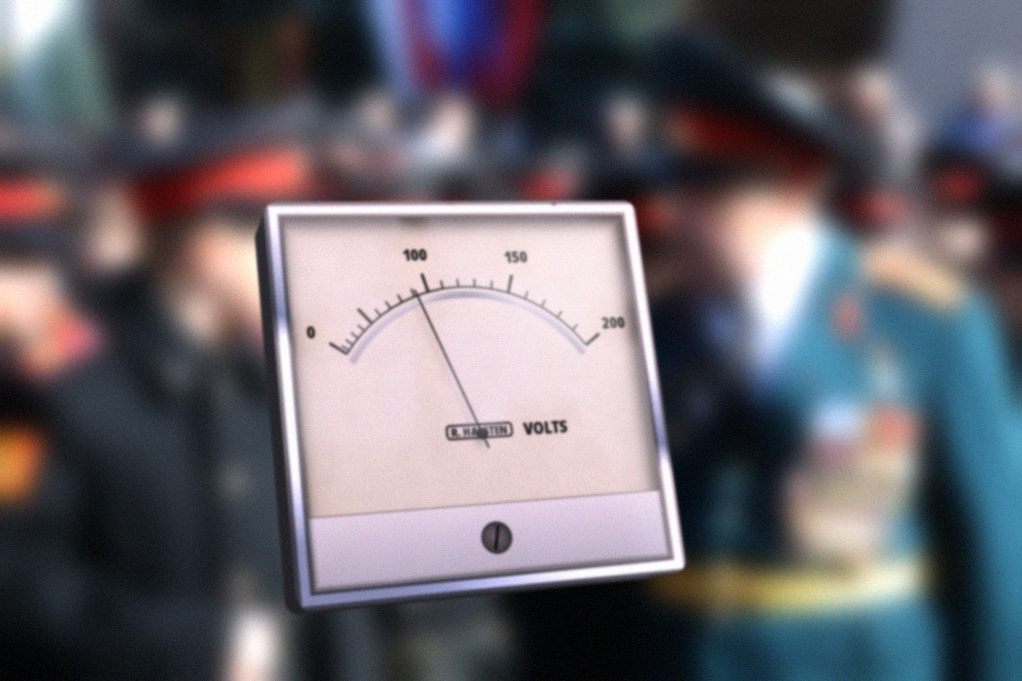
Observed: 90 V
